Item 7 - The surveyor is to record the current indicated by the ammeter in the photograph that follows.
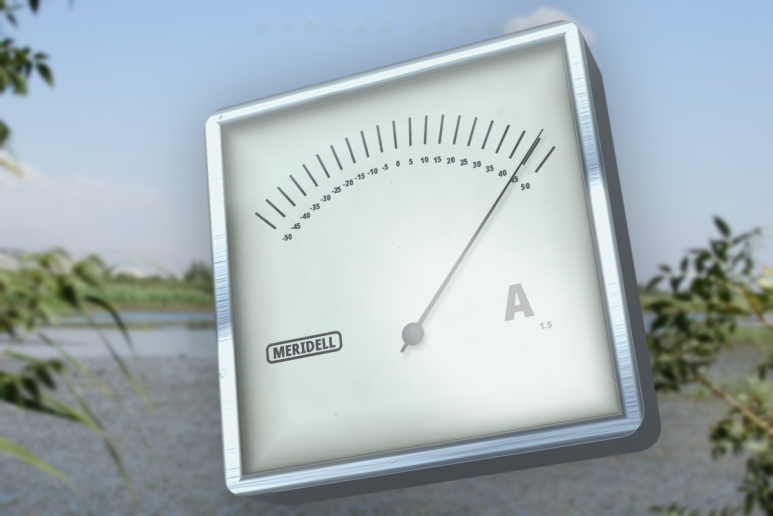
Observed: 45 A
